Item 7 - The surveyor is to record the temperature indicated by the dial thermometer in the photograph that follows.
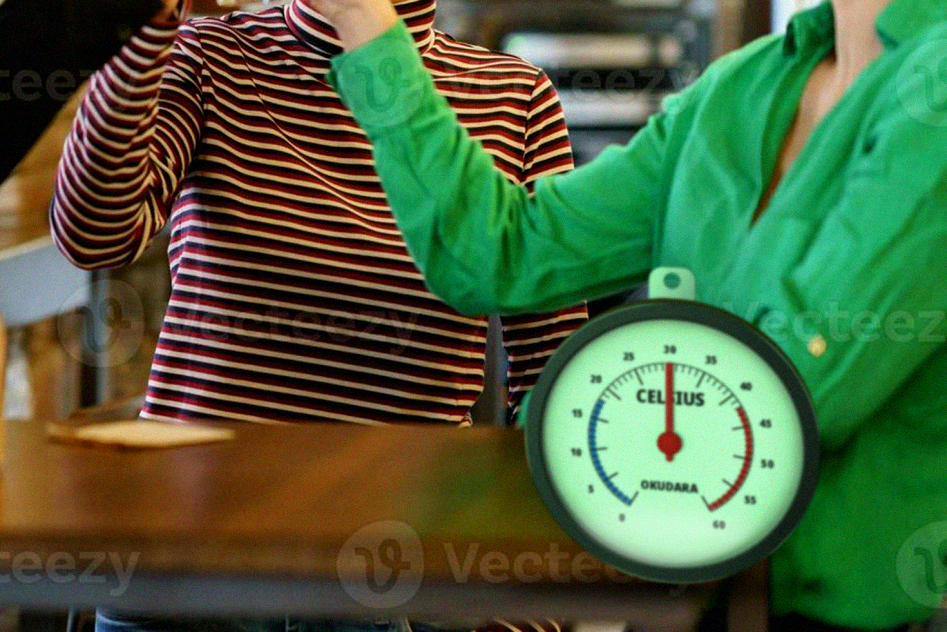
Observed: 30 °C
